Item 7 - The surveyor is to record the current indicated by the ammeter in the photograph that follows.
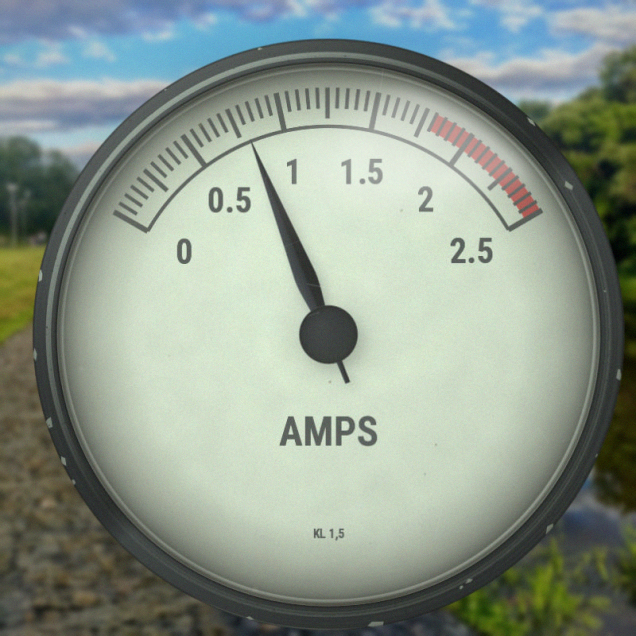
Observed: 0.8 A
